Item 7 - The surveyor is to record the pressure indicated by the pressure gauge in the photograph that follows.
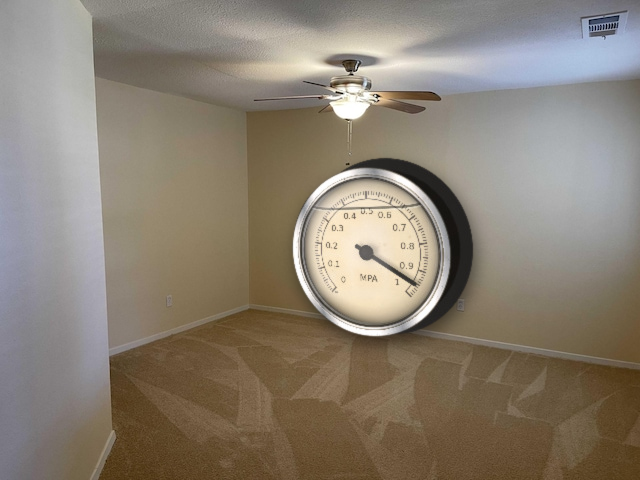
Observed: 0.95 MPa
